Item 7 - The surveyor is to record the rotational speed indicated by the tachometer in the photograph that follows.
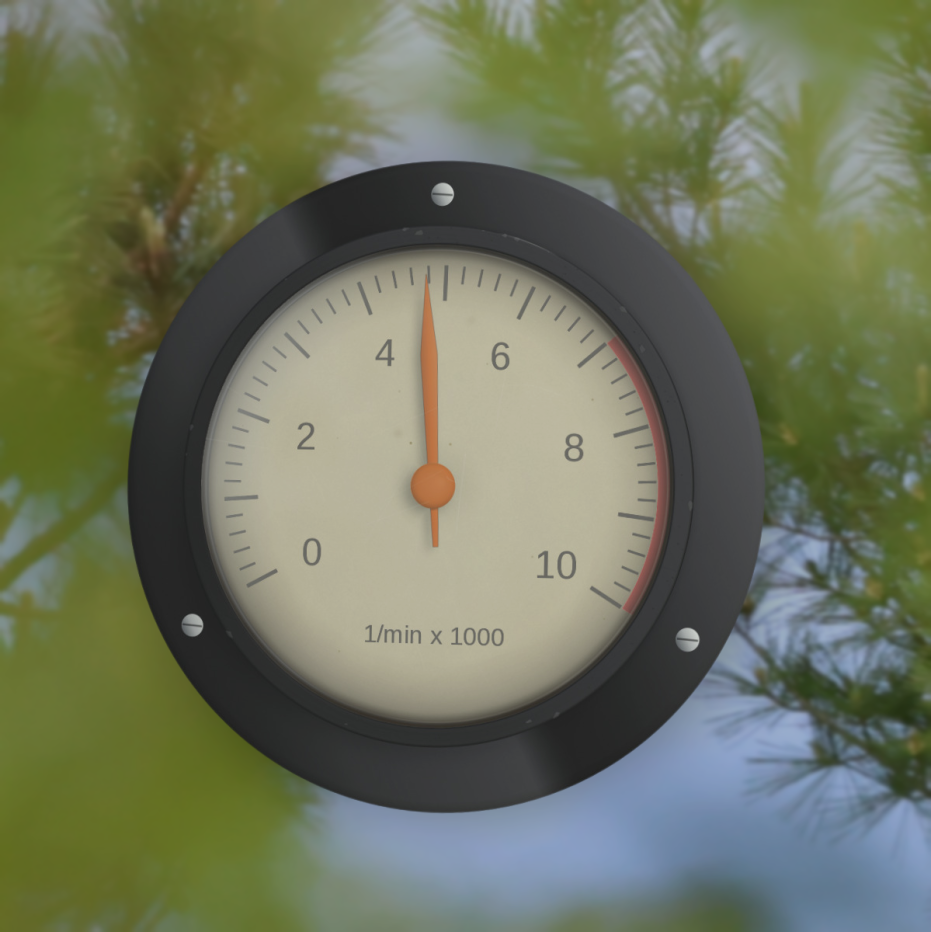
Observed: 4800 rpm
